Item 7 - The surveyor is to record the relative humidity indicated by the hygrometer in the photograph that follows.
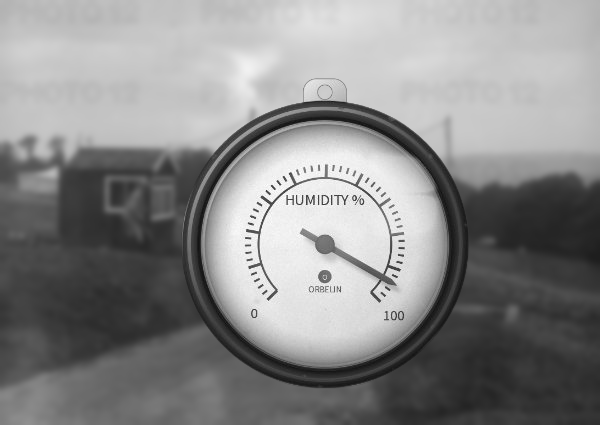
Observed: 94 %
